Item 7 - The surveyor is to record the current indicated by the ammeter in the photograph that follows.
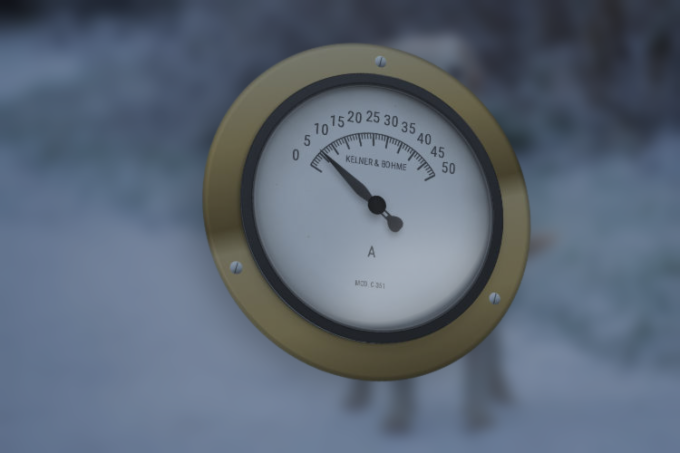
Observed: 5 A
